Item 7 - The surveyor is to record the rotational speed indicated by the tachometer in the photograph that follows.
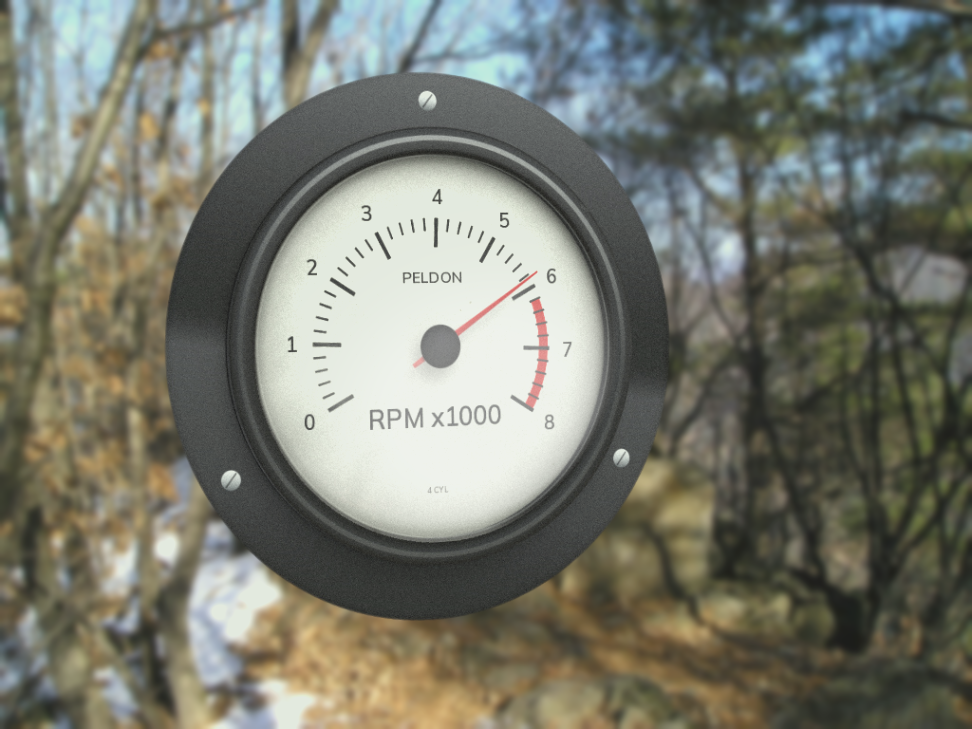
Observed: 5800 rpm
